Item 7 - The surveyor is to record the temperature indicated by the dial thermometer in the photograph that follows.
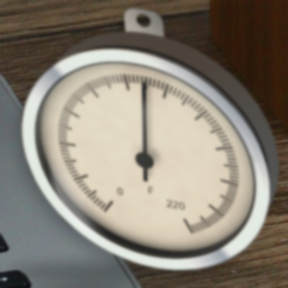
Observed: 110 °F
